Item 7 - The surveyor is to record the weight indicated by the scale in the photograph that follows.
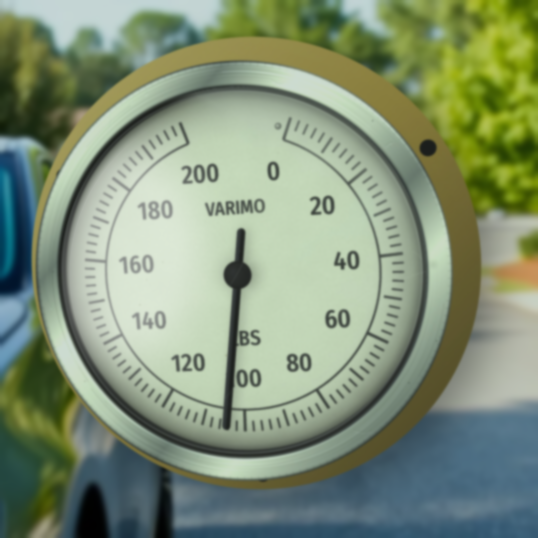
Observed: 104 lb
